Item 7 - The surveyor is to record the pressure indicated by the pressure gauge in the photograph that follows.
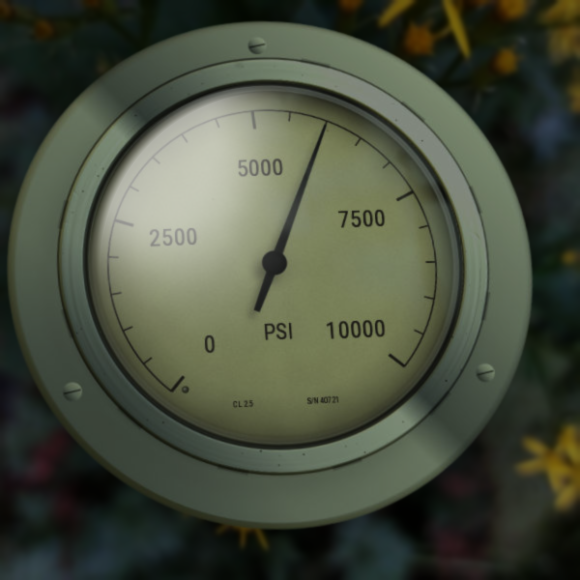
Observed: 6000 psi
